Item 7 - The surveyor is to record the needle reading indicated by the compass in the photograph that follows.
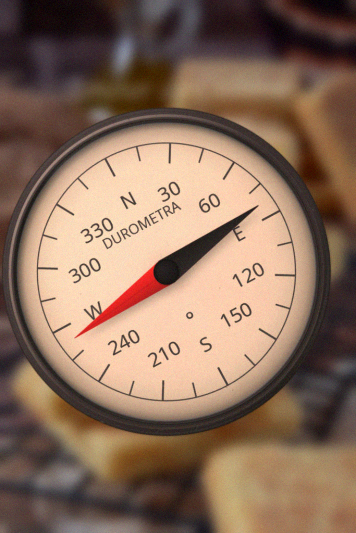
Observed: 262.5 °
